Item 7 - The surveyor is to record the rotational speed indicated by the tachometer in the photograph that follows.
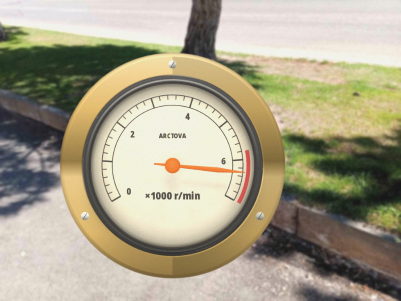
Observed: 6300 rpm
